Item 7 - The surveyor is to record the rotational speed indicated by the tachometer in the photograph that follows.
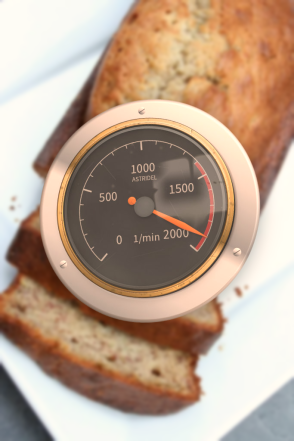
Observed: 1900 rpm
